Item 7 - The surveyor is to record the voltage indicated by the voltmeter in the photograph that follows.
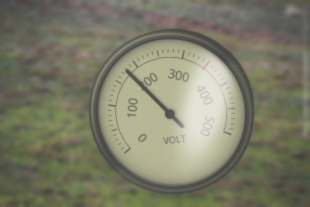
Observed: 180 V
